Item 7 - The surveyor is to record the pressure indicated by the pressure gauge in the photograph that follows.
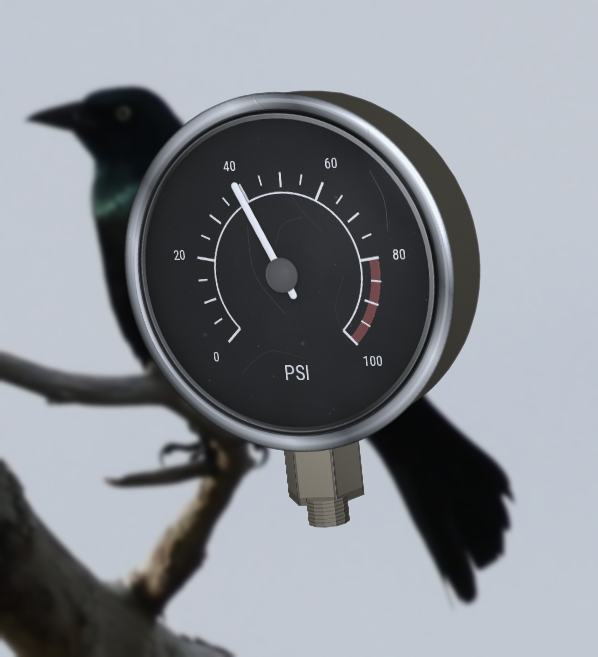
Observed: 40 psi
